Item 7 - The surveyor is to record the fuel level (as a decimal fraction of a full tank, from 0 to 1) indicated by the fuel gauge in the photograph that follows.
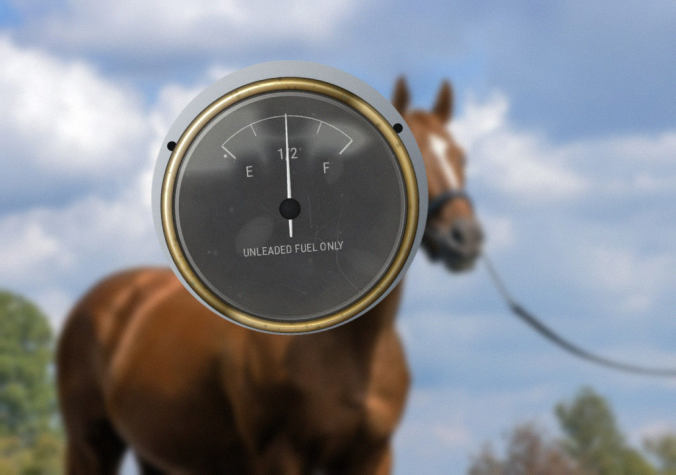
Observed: 0.5
